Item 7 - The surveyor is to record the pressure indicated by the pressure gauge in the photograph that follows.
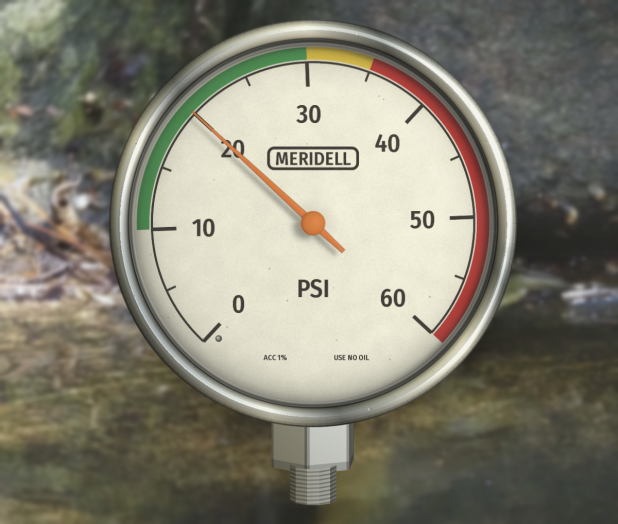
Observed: 20 psi
